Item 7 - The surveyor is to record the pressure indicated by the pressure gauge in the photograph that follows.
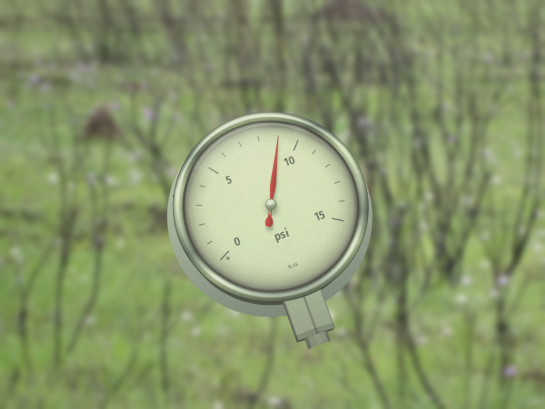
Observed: 9 psi
